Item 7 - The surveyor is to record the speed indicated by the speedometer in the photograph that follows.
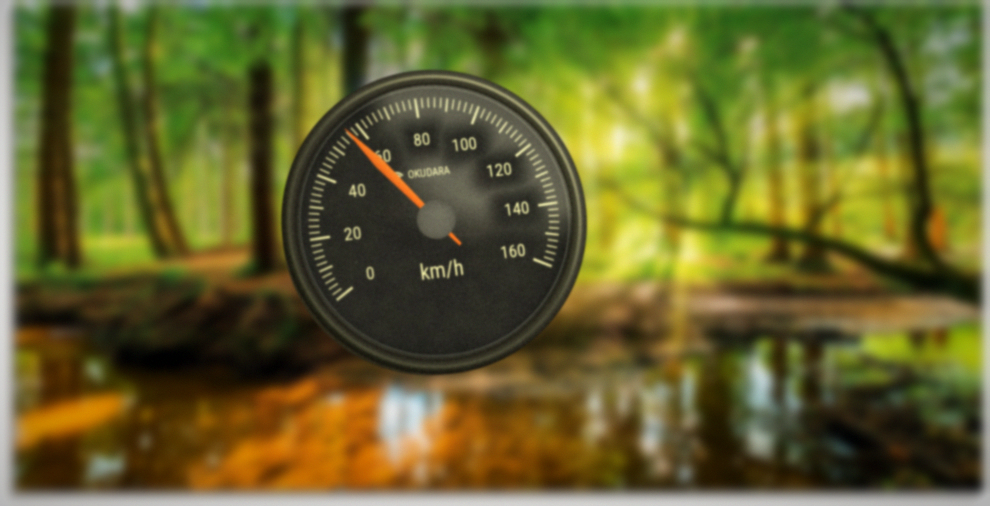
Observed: 56 km/h
